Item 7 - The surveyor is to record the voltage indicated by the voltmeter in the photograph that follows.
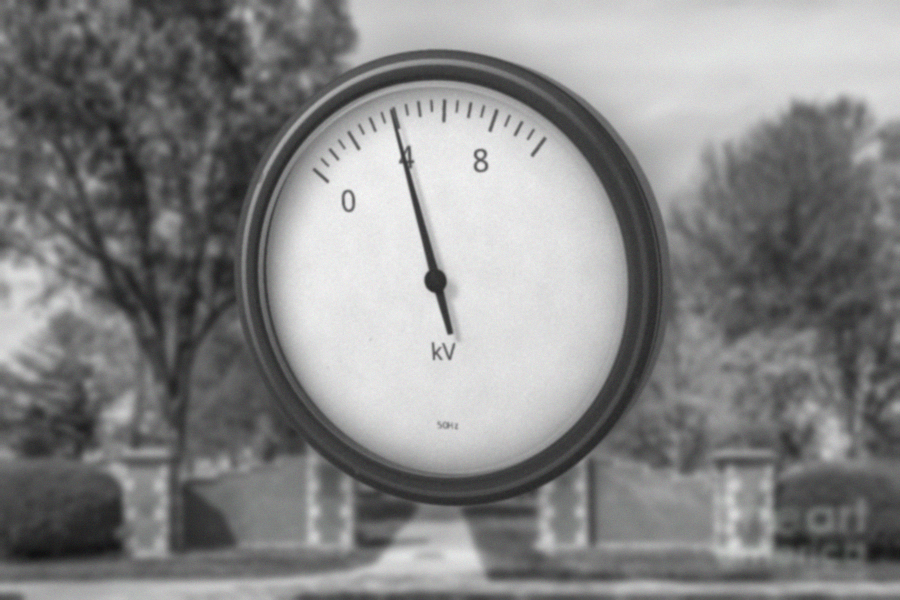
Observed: 4 kV
